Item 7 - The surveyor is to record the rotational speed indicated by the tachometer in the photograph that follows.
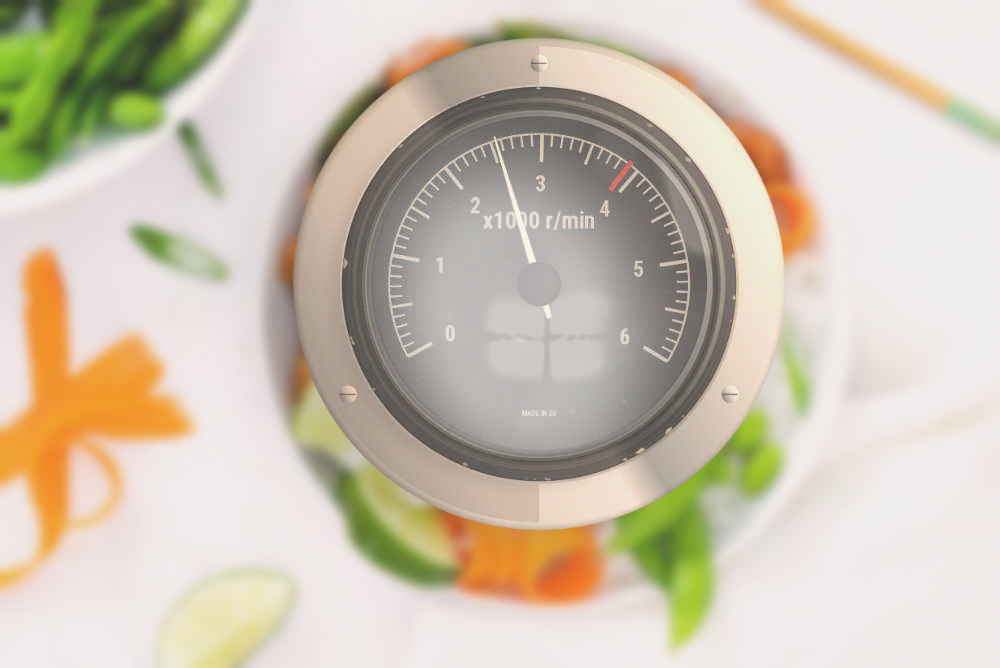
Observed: 2550 rpm
